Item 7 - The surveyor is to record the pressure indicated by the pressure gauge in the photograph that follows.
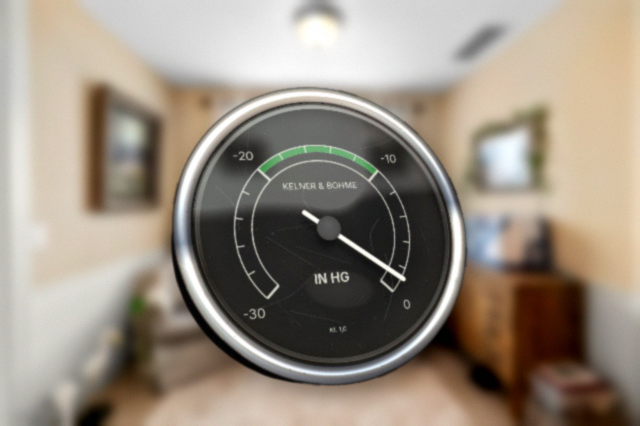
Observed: -1 inHg
